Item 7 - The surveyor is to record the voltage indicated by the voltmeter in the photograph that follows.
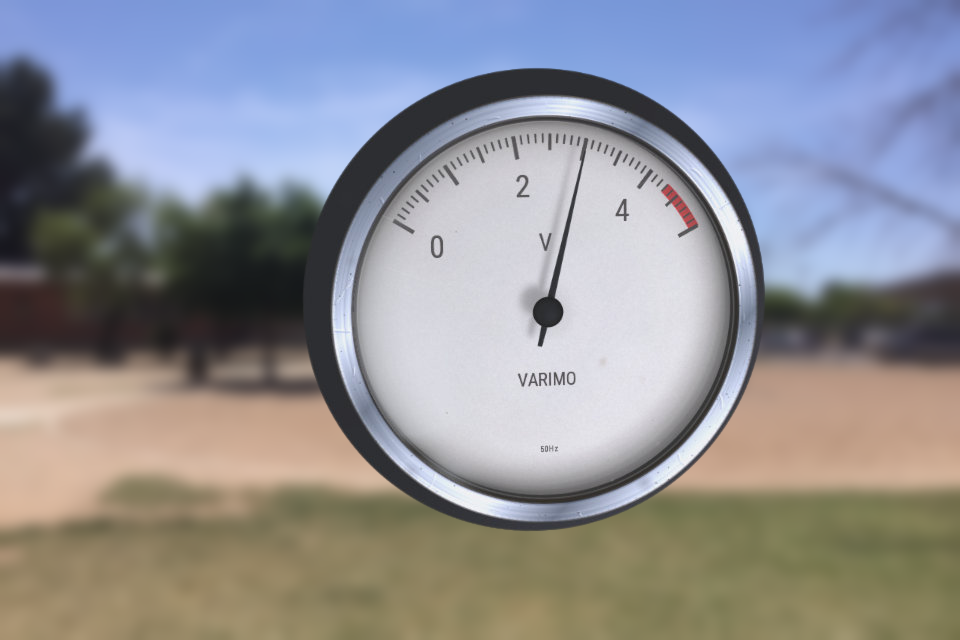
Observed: 3 V
